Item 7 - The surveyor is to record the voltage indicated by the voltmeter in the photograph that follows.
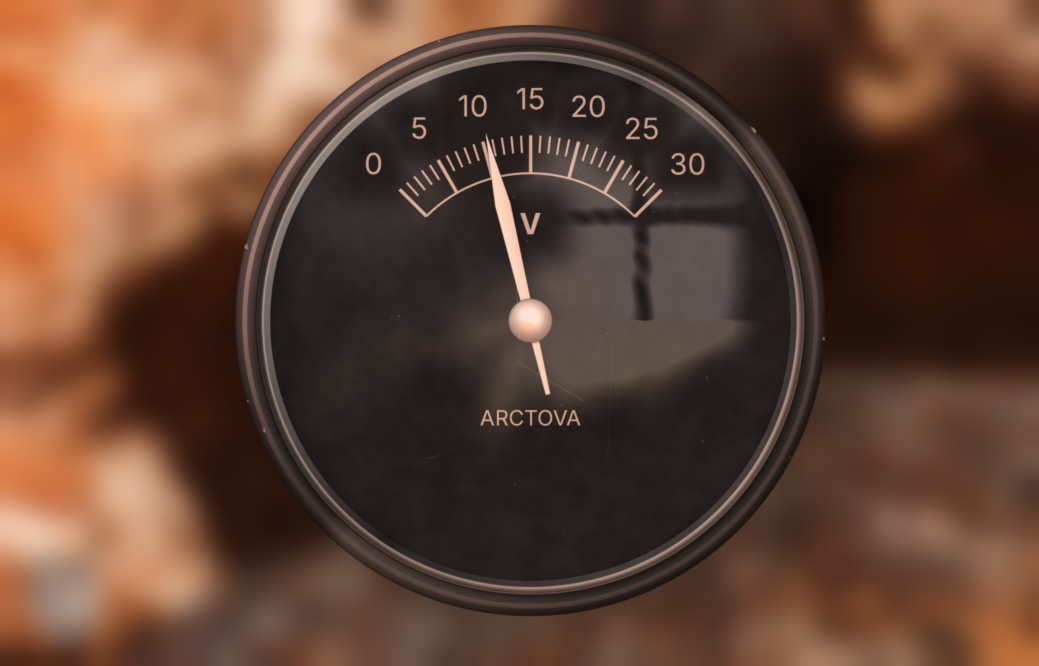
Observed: 10.5 V
